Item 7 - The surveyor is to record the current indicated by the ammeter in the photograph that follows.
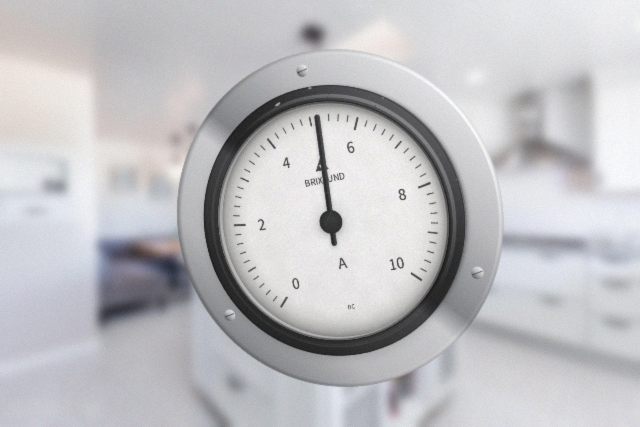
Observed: 5.2 A
